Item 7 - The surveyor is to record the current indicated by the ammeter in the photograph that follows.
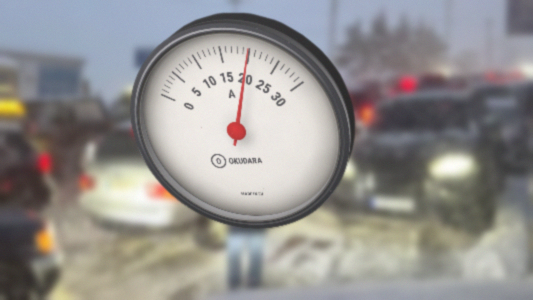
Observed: 20 A
